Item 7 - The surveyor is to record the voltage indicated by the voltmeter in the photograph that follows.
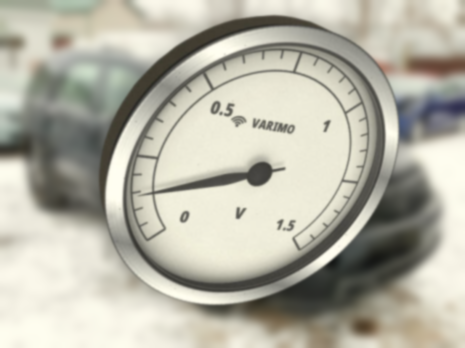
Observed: 0.15 V
